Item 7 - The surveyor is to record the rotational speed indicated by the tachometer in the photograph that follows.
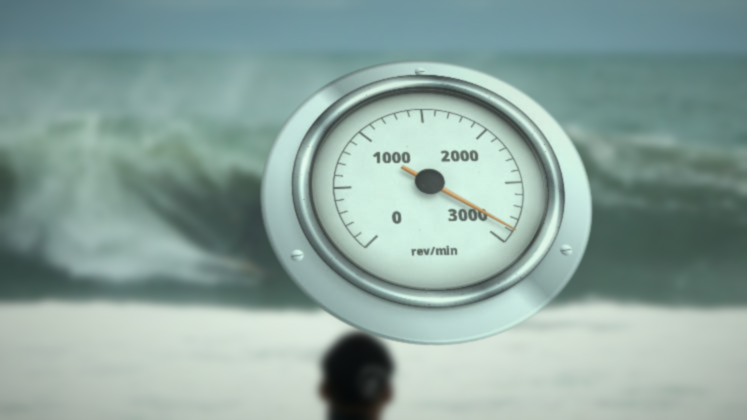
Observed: 2900 rpm
